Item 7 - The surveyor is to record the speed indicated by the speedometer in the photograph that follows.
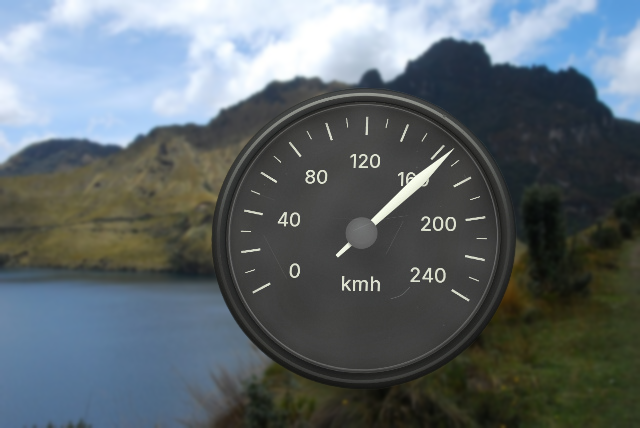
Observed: 165 km/h
